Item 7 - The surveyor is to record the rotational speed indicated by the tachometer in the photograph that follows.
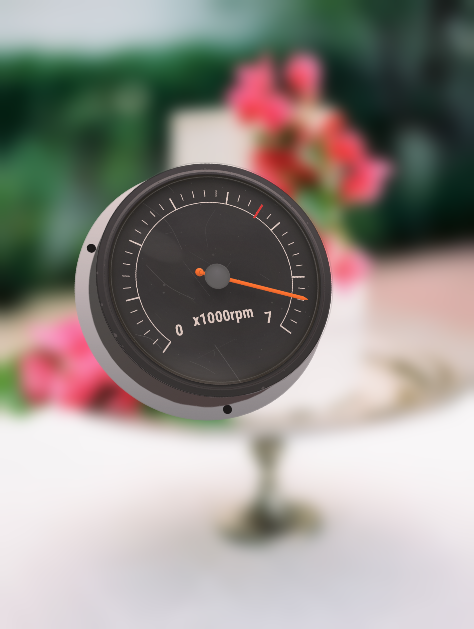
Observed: 6400 rpm
